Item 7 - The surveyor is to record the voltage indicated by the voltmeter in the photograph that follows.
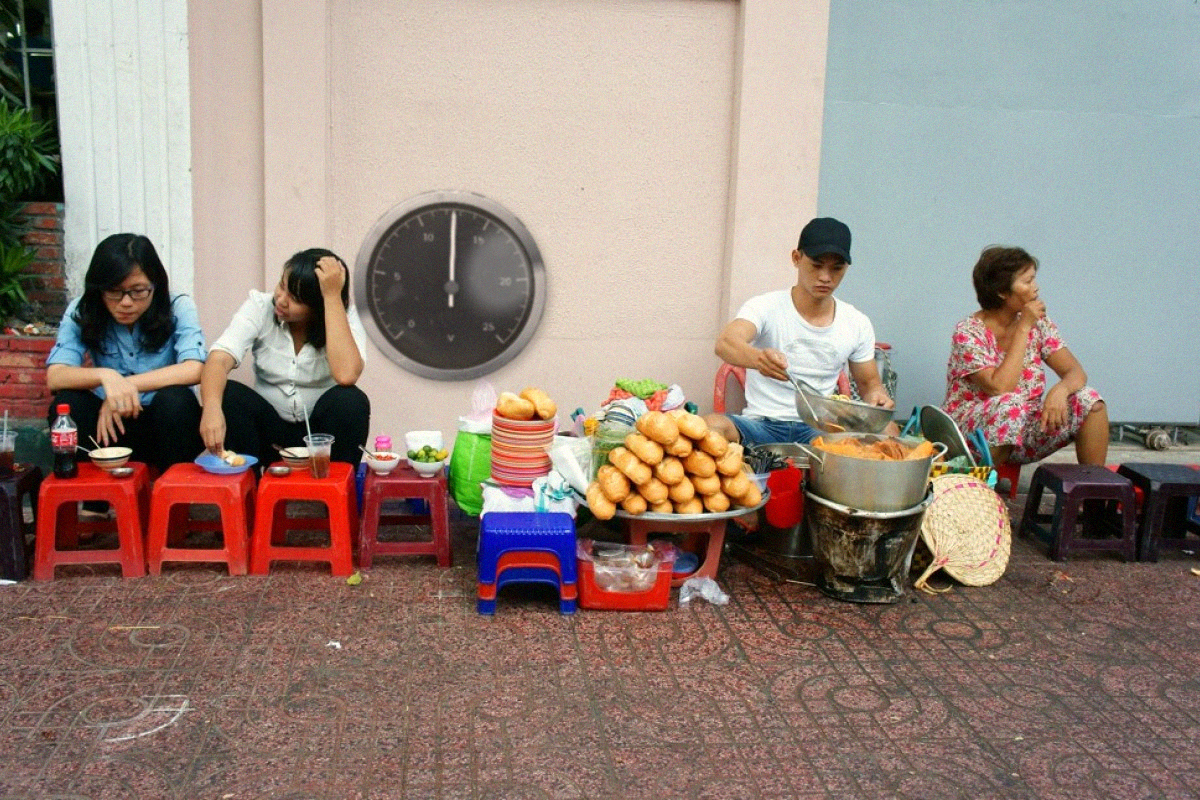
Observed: 12.5 V
